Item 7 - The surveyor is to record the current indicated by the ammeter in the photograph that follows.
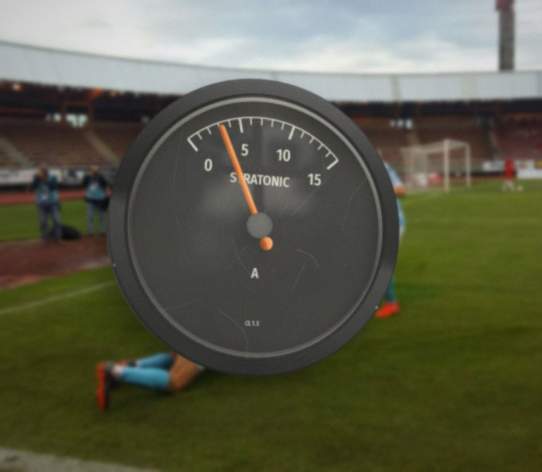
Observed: 3 A
